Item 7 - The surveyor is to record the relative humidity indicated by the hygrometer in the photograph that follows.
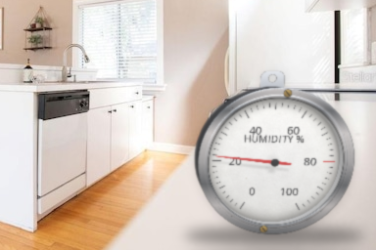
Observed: 22 %
